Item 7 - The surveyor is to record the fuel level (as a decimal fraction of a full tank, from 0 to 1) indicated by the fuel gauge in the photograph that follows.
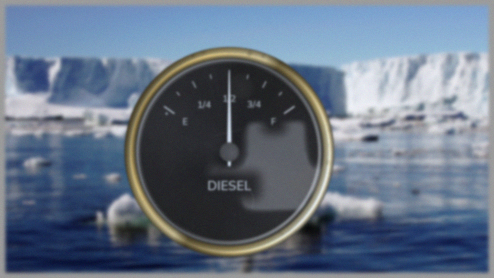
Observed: 0.5
